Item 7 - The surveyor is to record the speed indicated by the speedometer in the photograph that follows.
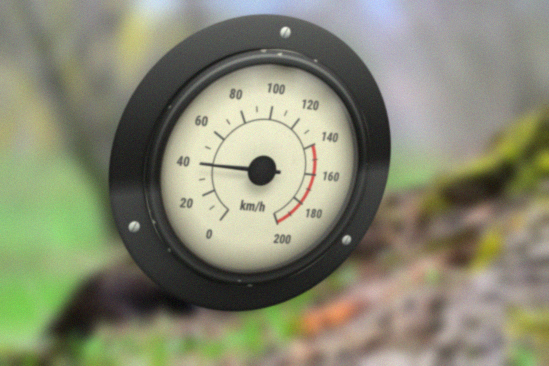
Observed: 40 km/h
